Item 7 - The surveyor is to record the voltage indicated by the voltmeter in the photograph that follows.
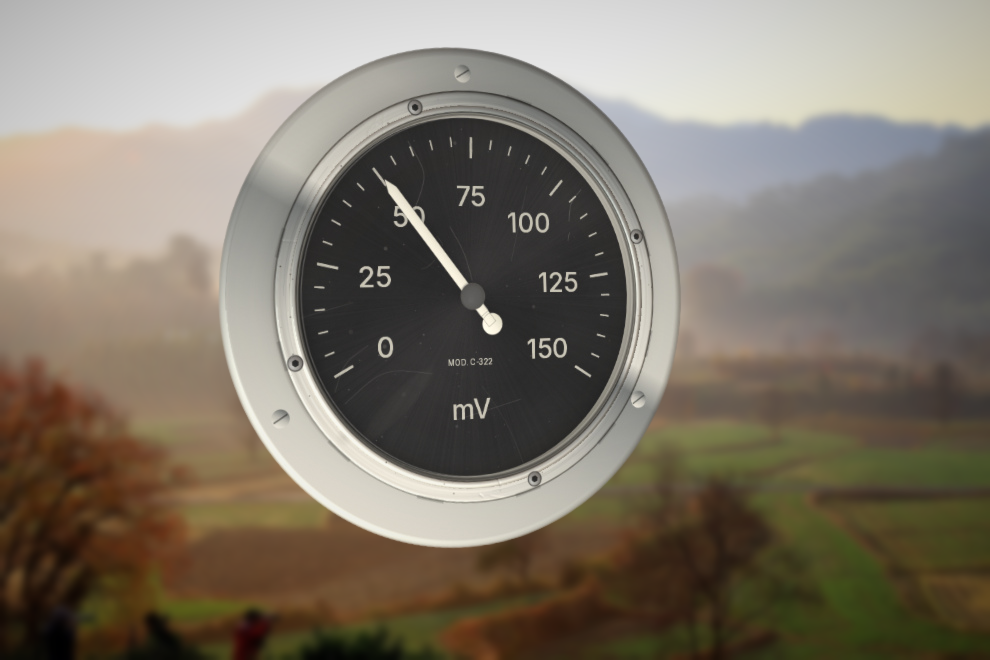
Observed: 50 mV
